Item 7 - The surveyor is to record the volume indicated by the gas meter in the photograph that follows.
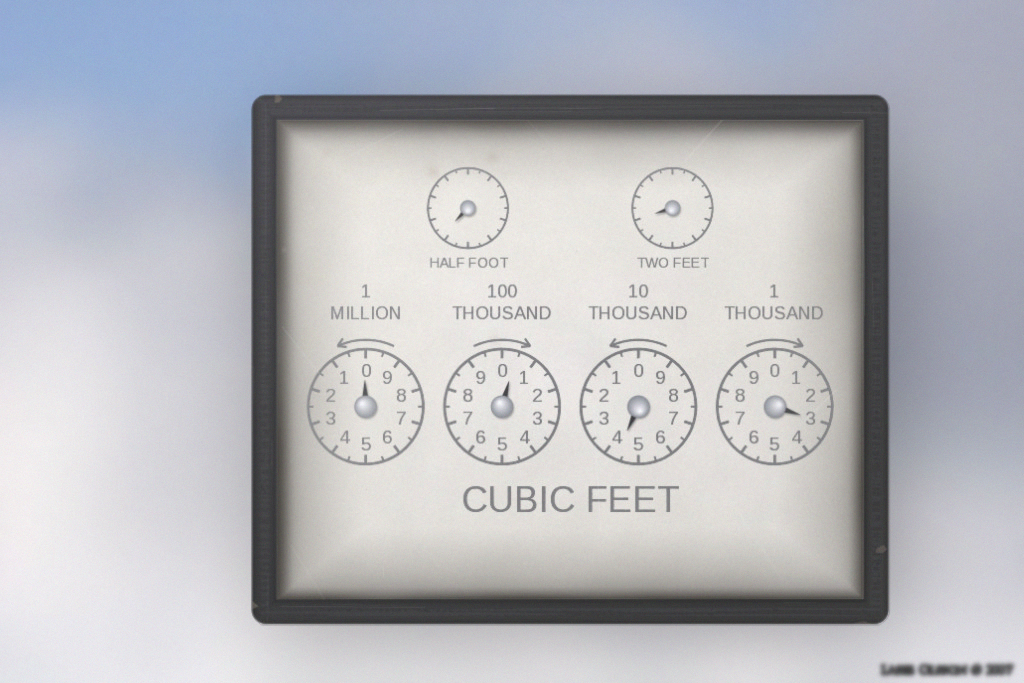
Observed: 4300 ft³
